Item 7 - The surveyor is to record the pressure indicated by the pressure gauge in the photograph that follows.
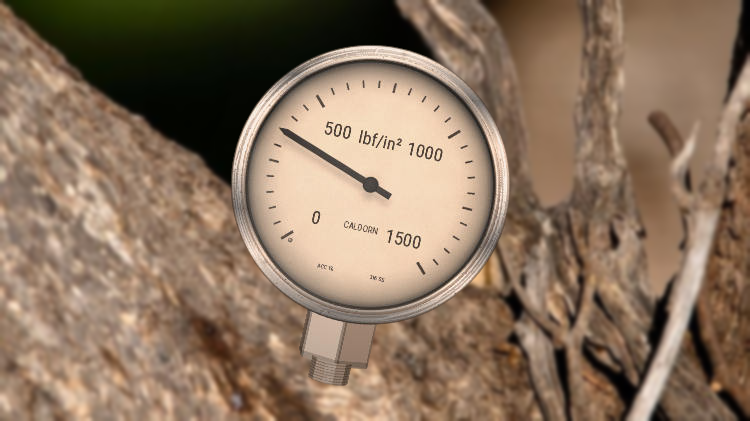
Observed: 350 psi
